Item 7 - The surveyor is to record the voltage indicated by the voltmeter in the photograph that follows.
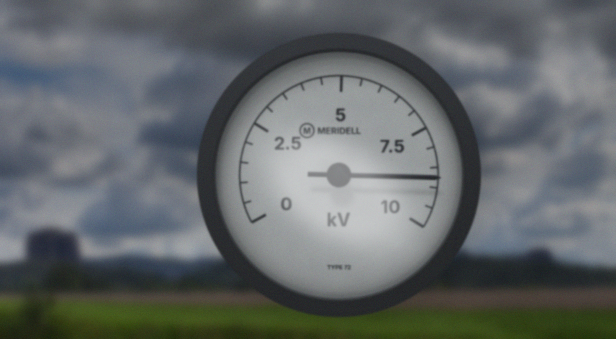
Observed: 8.75 kV
